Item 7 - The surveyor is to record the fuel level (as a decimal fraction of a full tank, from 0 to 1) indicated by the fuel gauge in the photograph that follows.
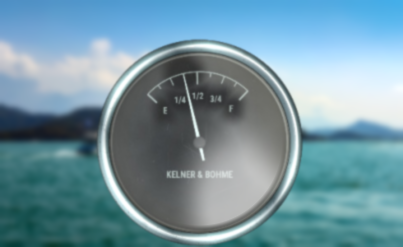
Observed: 0.375
